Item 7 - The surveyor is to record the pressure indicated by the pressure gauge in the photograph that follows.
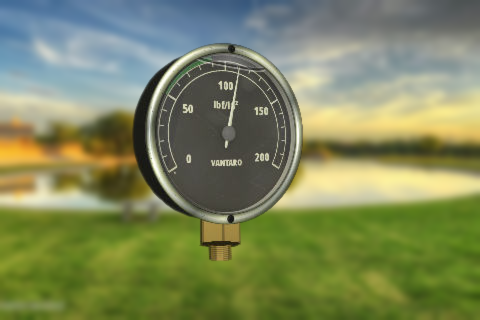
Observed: 110 psi
